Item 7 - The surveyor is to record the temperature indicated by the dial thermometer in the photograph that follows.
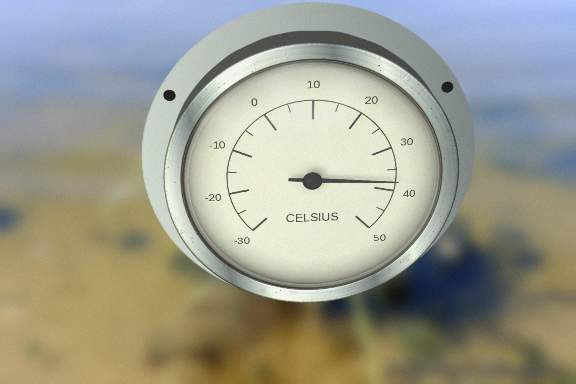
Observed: 37.5 °C
